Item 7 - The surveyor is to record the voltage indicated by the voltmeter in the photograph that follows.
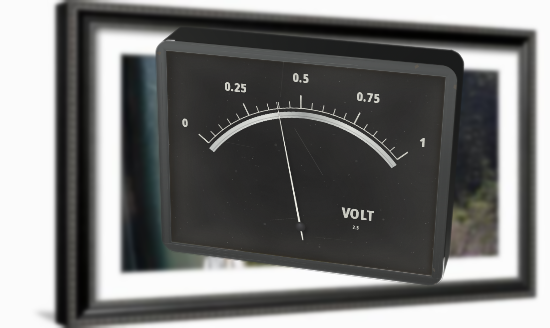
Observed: 0.4 V
